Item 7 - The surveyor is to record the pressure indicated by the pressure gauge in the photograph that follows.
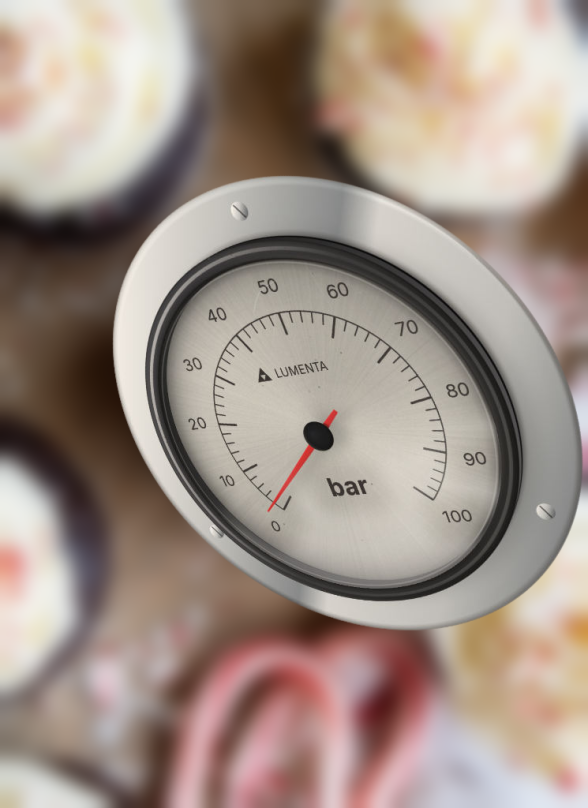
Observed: 2 bar
